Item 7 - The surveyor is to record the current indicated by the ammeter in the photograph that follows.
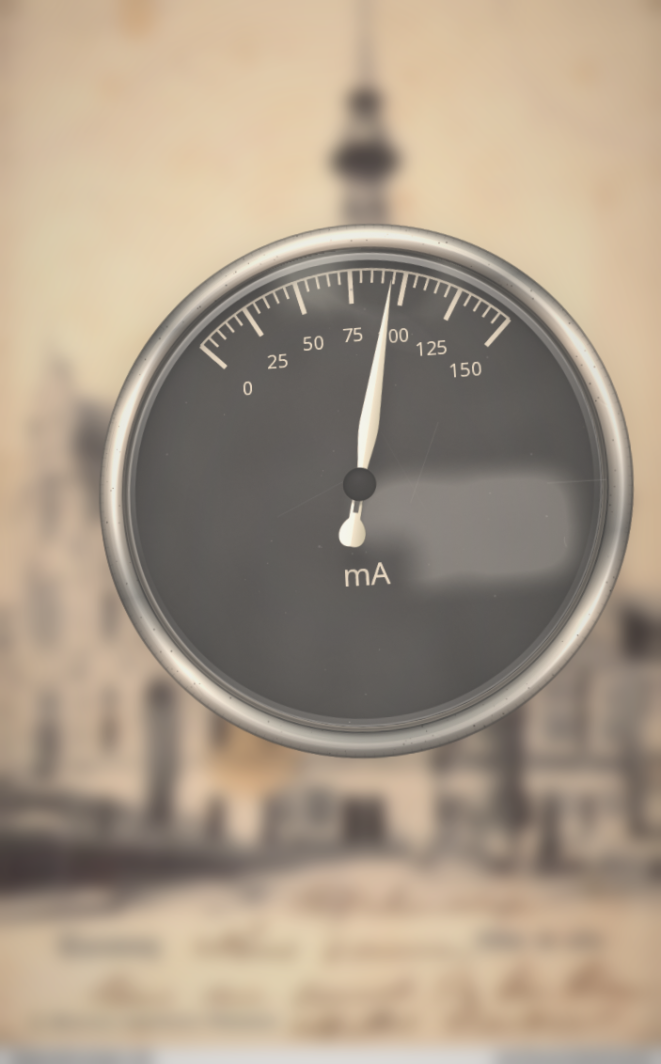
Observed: 95 mA
